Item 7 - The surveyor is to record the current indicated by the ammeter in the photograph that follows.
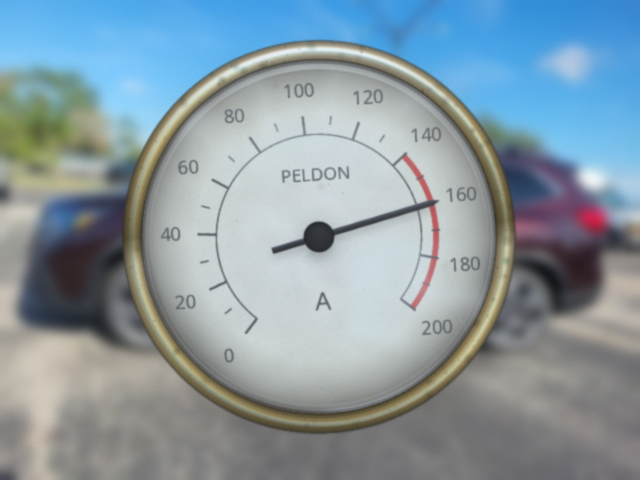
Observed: 160 A
